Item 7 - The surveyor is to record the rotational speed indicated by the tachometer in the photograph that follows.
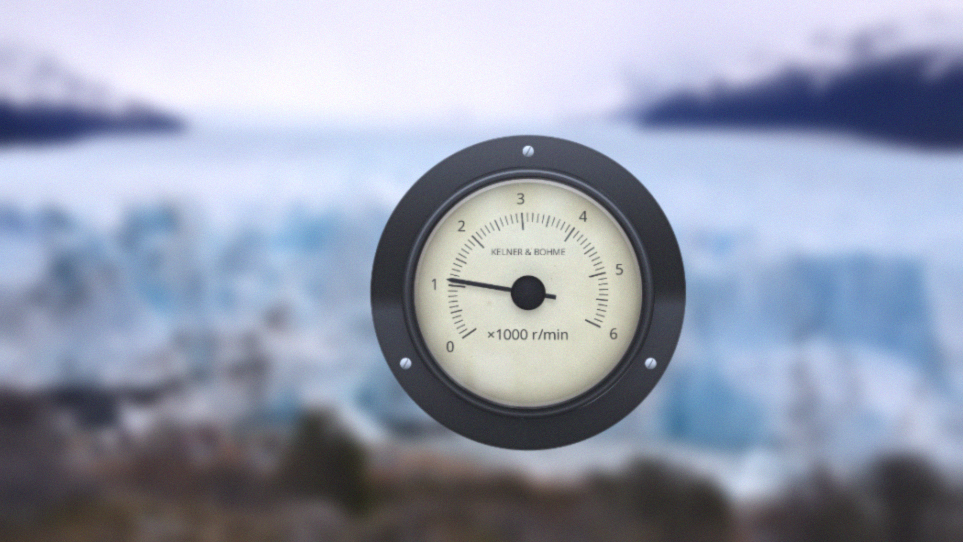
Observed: 1100 rpm
